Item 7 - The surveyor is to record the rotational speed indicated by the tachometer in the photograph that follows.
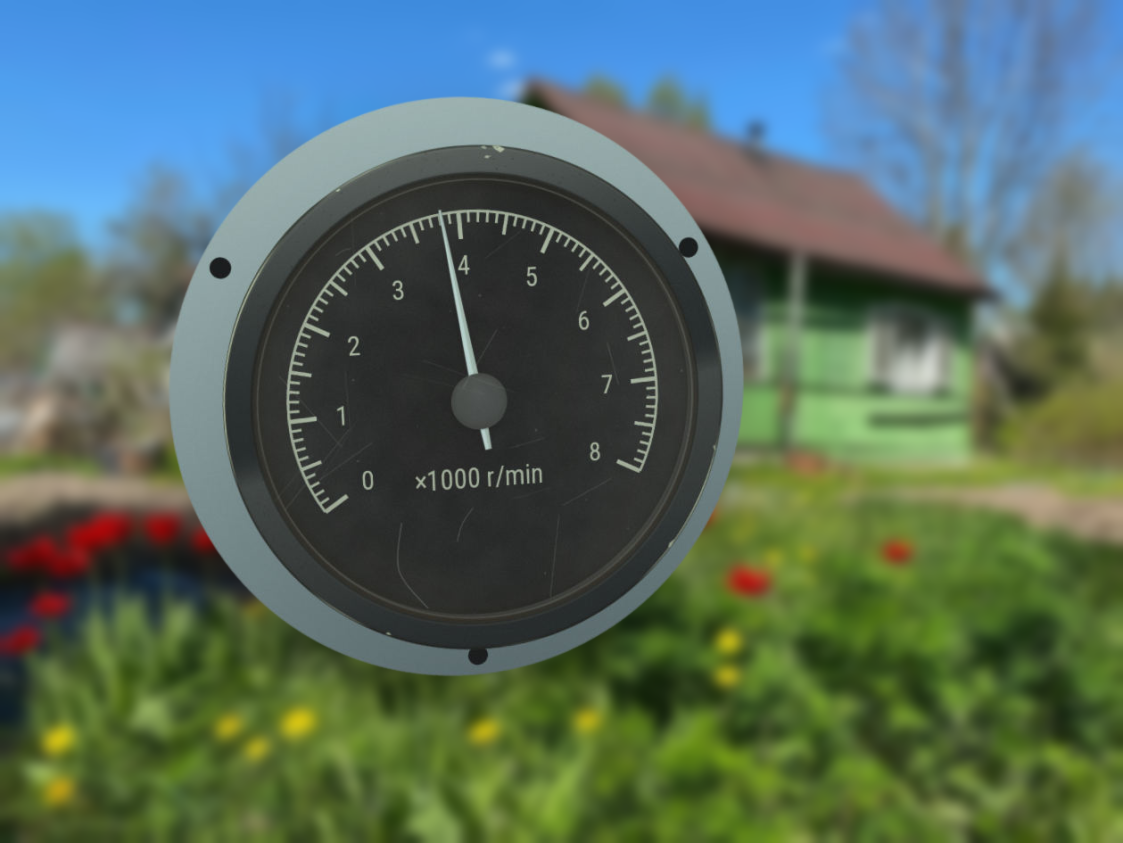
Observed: 3800 rpm
